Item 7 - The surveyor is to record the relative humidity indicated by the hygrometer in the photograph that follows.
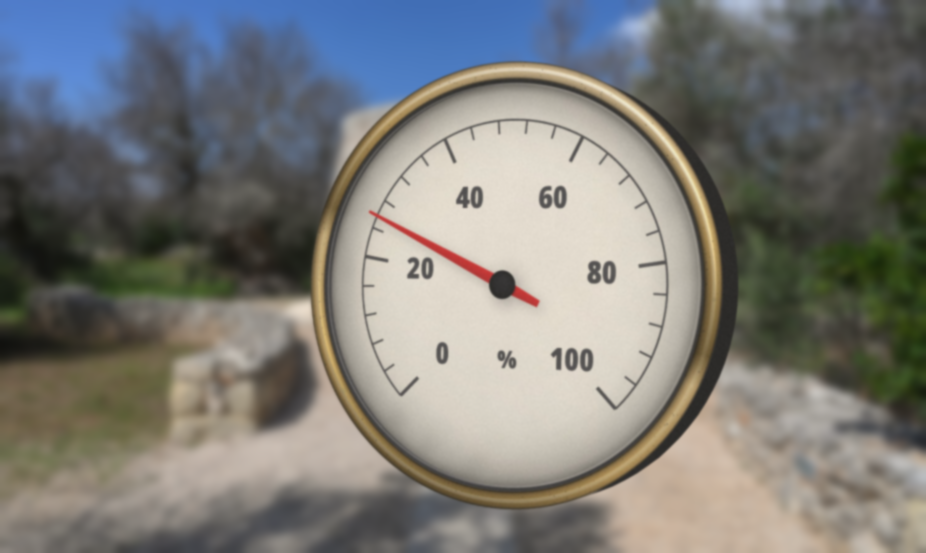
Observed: 26 %
